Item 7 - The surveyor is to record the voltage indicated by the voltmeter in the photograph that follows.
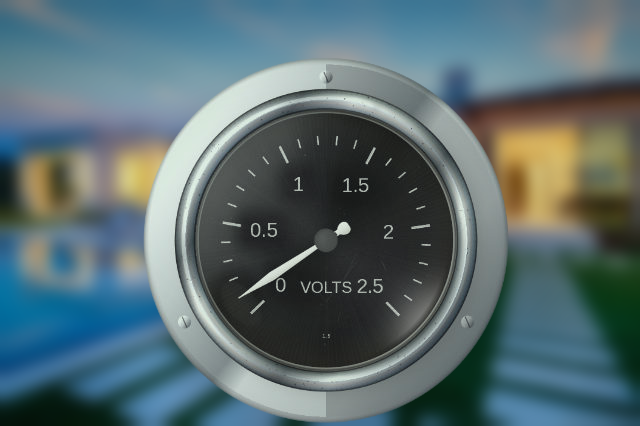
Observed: 0.1 V
